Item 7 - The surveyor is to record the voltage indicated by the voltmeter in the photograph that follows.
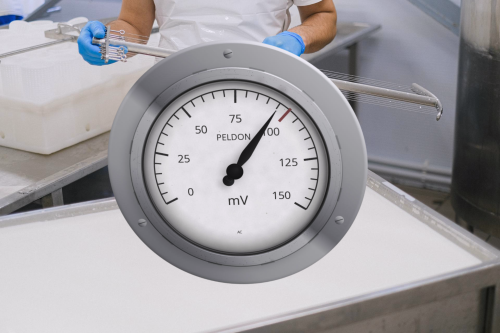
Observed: 95 mV
